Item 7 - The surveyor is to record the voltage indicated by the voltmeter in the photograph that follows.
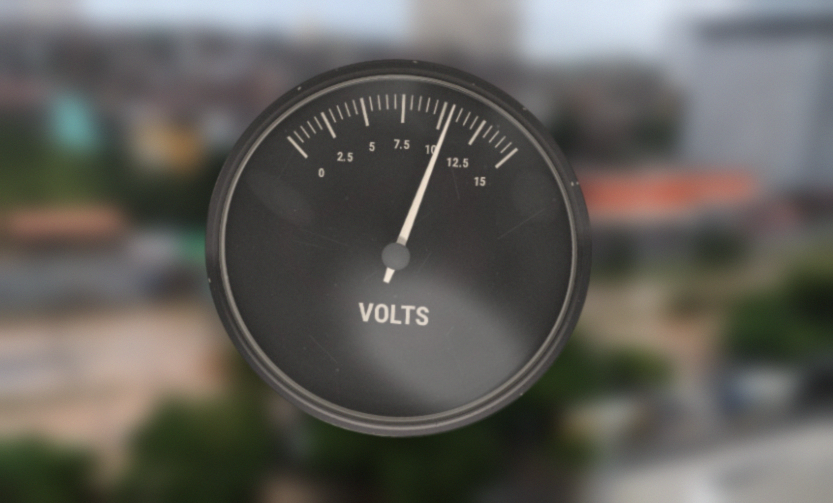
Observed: 10.5 V
